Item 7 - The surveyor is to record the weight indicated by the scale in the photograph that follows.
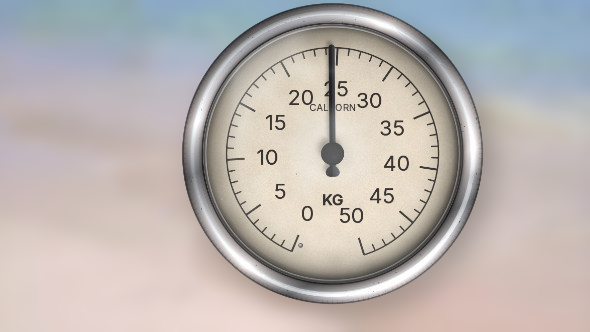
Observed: 24.5 kg
